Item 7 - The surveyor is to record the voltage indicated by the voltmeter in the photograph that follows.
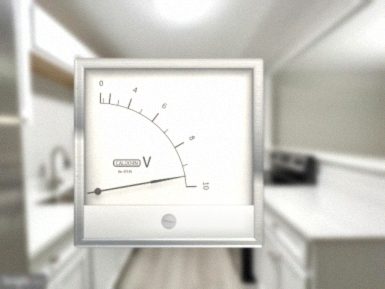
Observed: 9.5 V
